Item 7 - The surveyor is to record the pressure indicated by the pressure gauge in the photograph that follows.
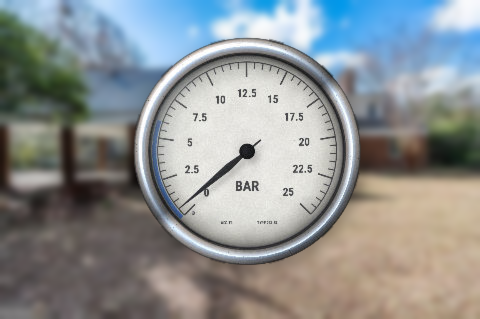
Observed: 0.5 bar
